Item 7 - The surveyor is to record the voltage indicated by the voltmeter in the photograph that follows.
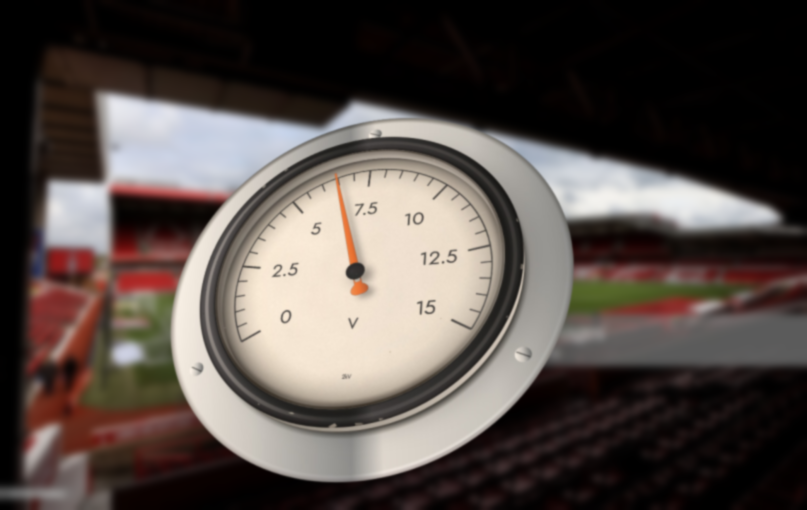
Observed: 6.5 V
